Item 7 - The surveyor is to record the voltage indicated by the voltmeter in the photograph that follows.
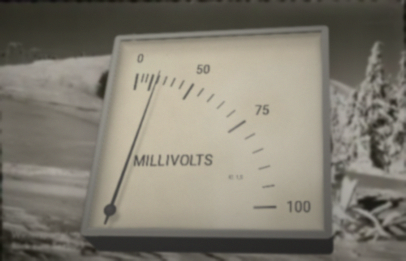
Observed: 30 mV
